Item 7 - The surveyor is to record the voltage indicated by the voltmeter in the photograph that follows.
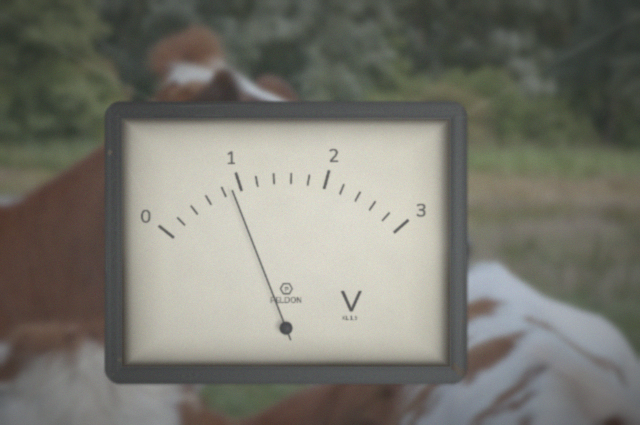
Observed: 0.9 V
